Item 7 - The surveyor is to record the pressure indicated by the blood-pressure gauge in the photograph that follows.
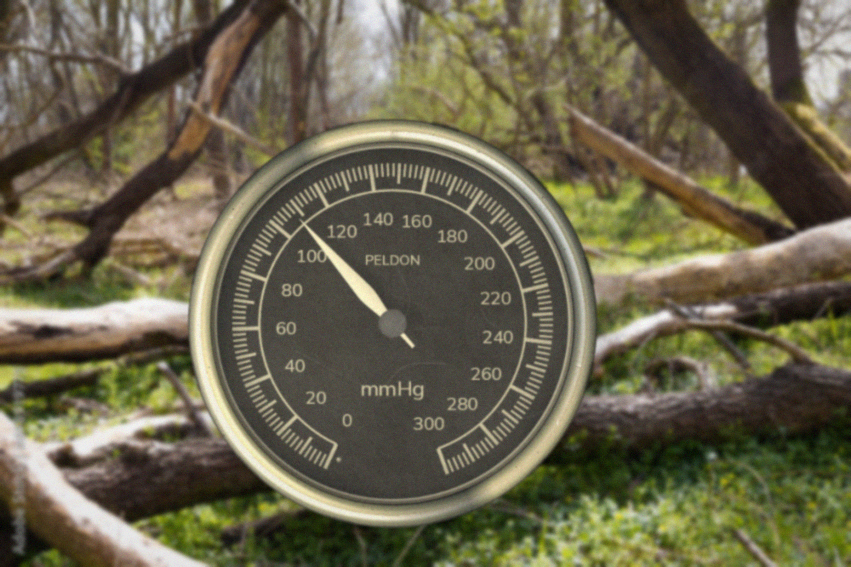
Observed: 108 mmHg
